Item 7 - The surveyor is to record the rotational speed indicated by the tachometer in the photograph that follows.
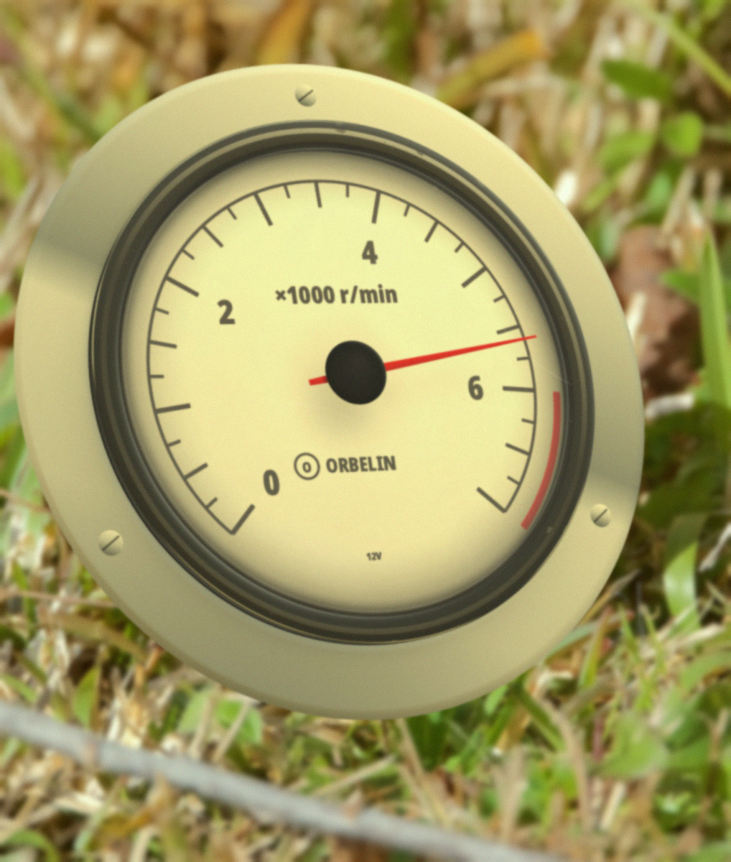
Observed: 5625 rpm
